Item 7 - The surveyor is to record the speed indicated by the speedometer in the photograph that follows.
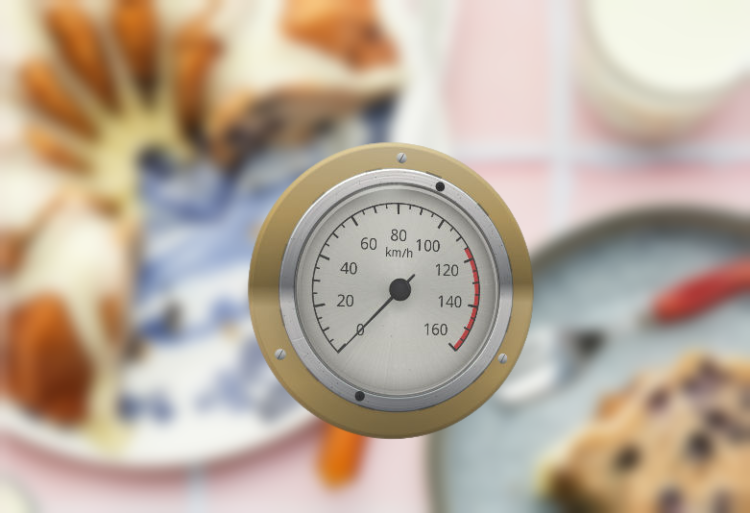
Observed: 0 km/h
